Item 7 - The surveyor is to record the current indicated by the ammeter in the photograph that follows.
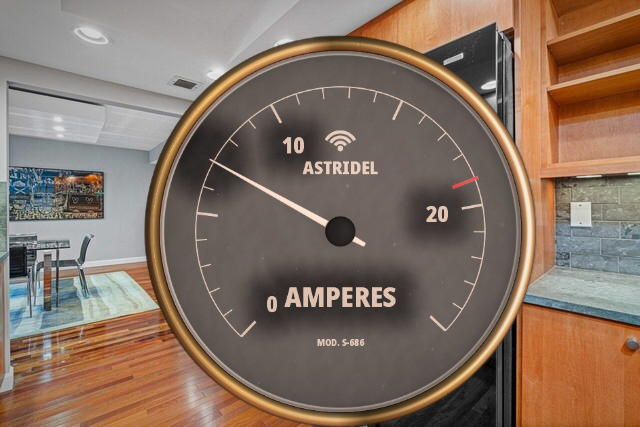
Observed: 7 A
